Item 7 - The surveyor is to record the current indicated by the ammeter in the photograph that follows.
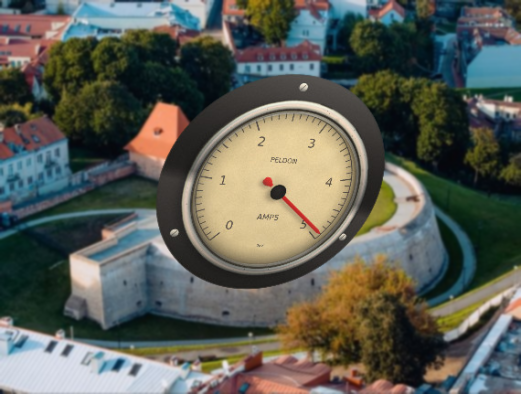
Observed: 4.9 A
